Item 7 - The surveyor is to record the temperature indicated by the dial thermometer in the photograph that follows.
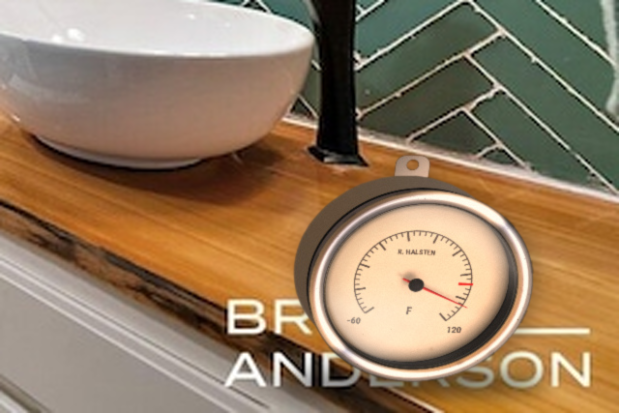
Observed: 104 °F
